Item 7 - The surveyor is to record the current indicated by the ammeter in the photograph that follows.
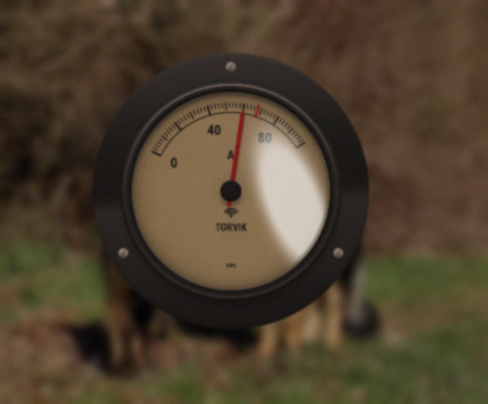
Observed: 60 A
